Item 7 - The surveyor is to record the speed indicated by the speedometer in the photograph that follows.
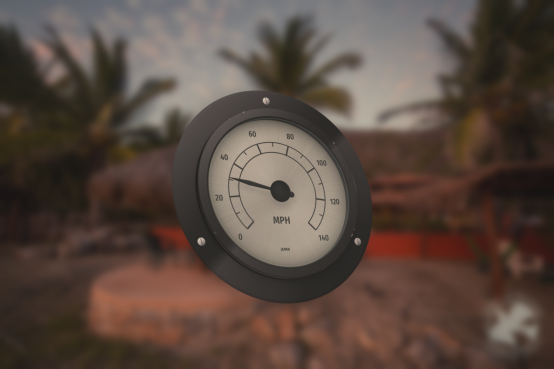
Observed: 30 mph
